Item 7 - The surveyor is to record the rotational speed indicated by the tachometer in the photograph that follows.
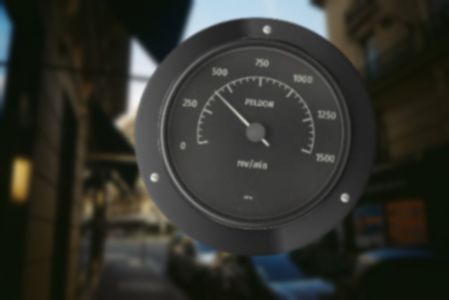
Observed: 400 rpm
